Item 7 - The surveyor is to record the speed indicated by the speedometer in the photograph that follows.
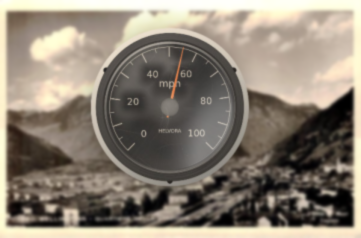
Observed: 55 mph
